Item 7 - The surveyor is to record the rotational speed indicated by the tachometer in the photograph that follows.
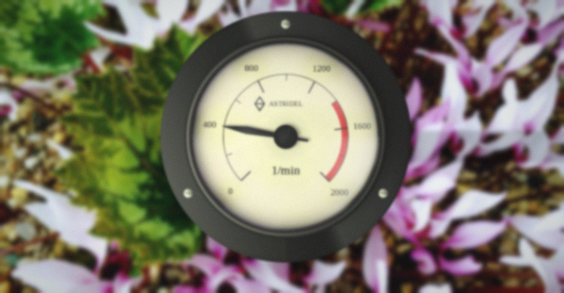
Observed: 400 rpm
